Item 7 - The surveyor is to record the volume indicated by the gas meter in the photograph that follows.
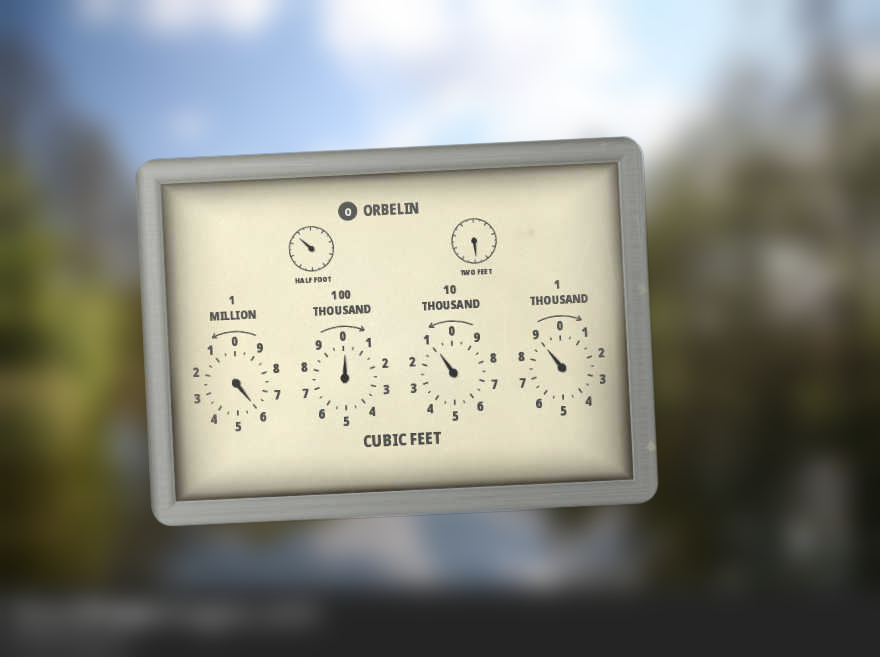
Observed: 600900 ft³
